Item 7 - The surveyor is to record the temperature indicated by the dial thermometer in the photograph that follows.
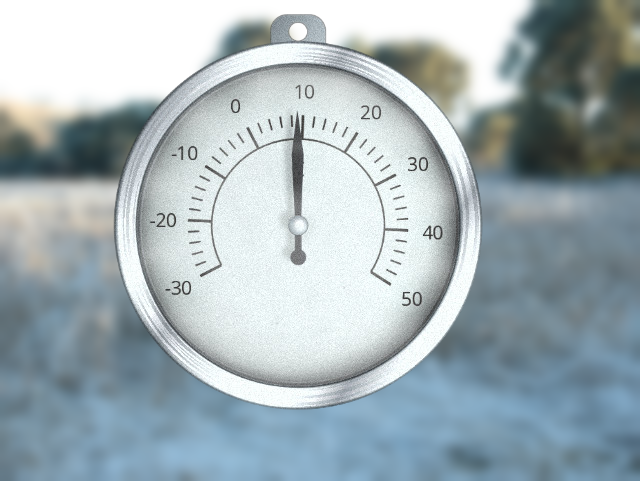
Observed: 9 °C
